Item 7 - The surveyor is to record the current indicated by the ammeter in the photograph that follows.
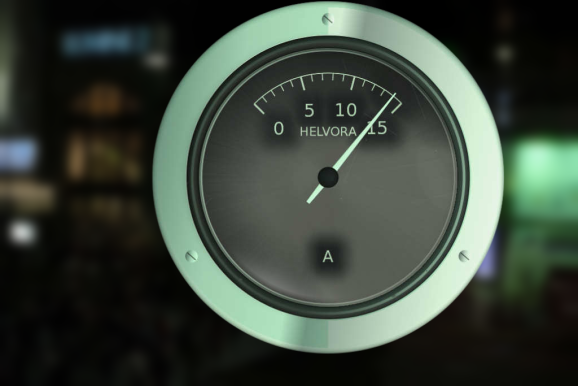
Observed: 14 A
